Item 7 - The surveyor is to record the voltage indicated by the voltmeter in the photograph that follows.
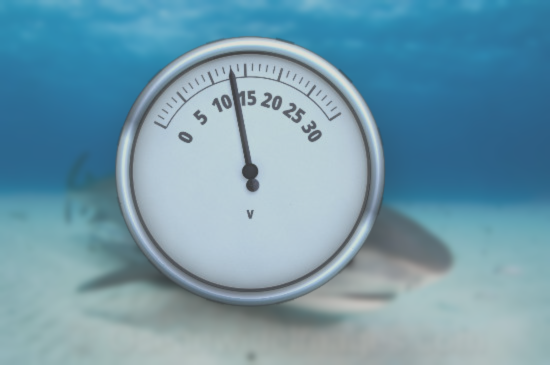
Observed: 13 V
